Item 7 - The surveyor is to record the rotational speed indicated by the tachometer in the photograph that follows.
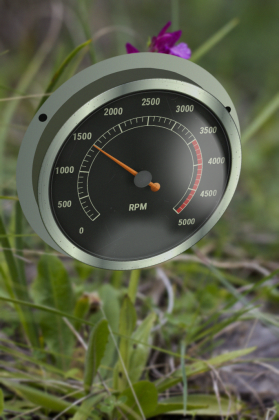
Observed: 1500 rpm
